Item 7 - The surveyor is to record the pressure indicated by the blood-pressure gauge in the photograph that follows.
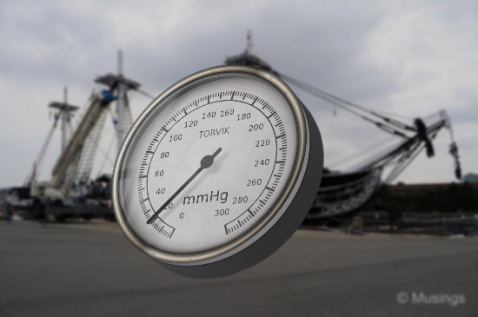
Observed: 20 mmHg
